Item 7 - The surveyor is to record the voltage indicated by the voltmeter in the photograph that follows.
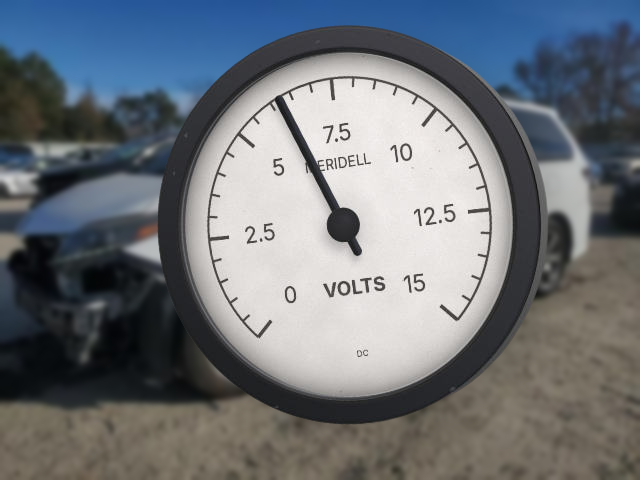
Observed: 6.25 V
